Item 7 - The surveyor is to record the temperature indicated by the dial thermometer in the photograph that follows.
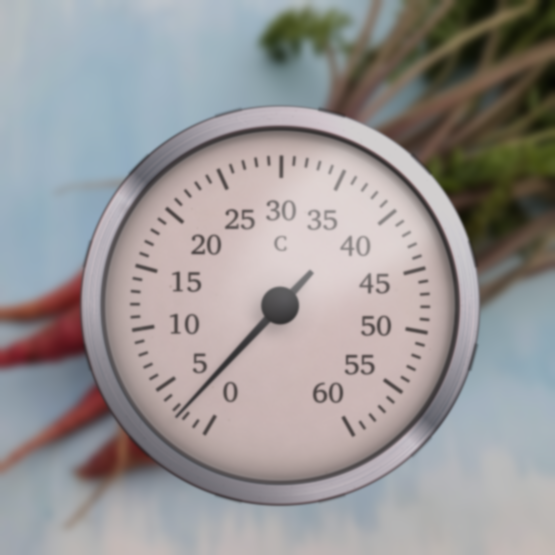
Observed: 2.5 °C
